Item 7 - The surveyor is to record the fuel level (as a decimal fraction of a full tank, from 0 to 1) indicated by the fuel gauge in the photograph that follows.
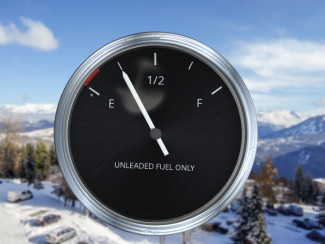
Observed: 0.25
